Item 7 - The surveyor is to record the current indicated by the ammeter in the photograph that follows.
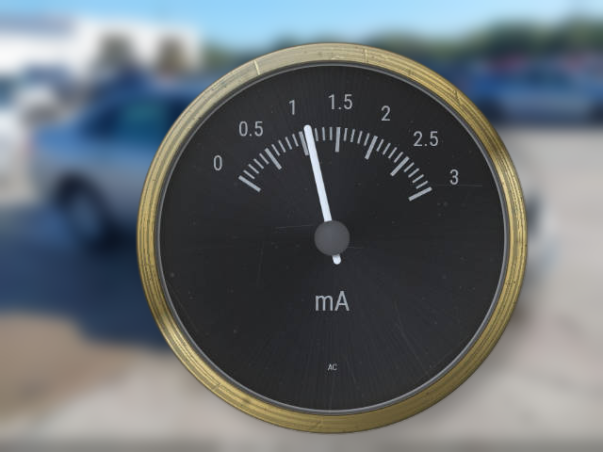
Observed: 1.1 mA
